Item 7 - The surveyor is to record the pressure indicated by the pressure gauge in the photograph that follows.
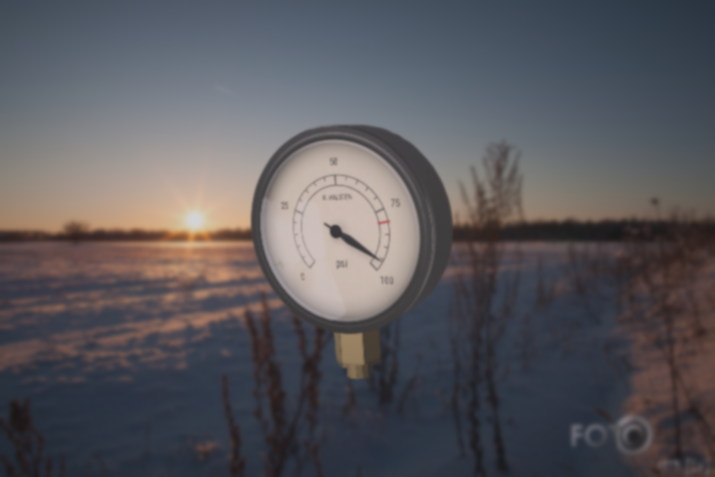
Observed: 95 psi
